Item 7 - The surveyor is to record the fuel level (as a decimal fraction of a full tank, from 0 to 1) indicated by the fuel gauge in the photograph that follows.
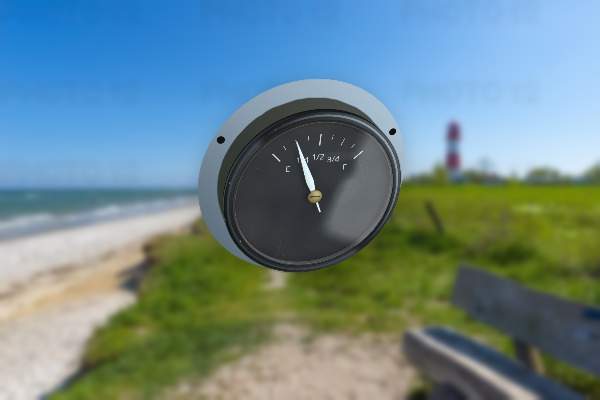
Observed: 0.25
